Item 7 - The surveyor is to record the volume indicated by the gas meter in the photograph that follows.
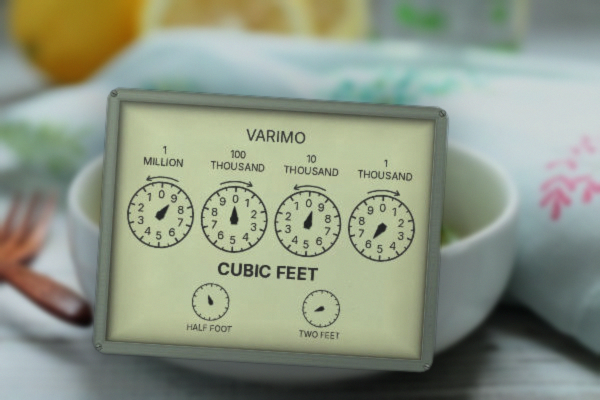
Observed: 899600 ft³
